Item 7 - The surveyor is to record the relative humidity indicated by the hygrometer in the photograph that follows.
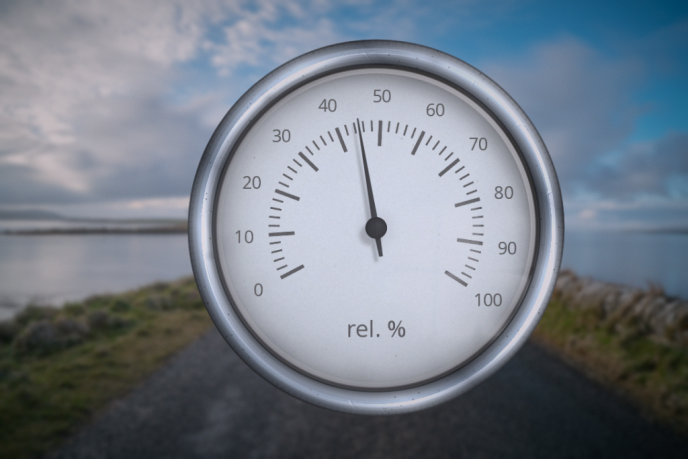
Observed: 45 %
